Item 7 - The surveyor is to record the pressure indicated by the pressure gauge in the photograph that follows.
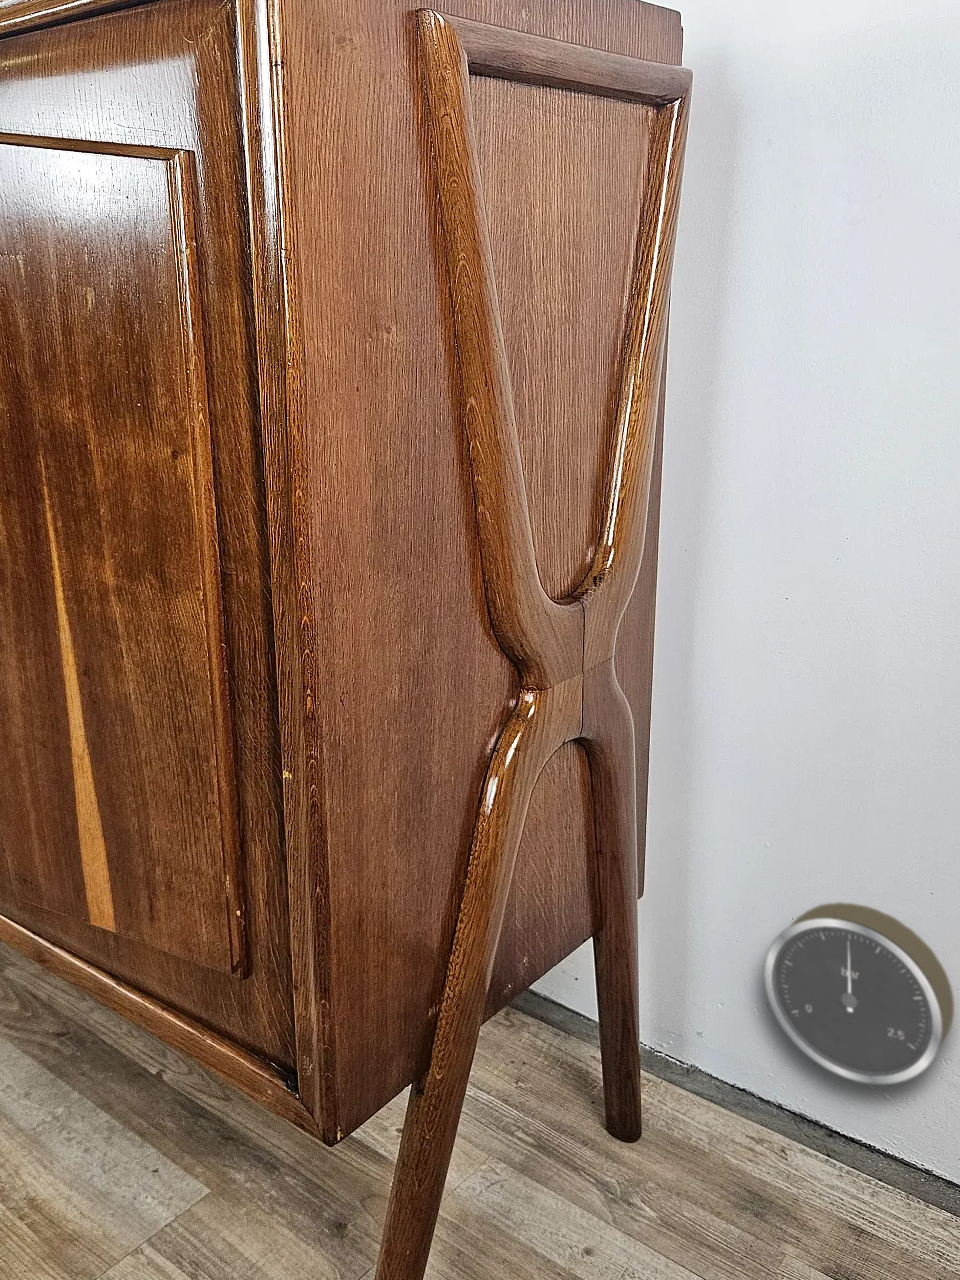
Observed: 1.25 bar
